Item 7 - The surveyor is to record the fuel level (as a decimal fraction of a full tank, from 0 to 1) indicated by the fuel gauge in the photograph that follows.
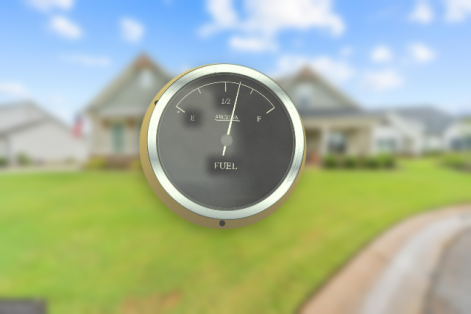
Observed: 0.625
